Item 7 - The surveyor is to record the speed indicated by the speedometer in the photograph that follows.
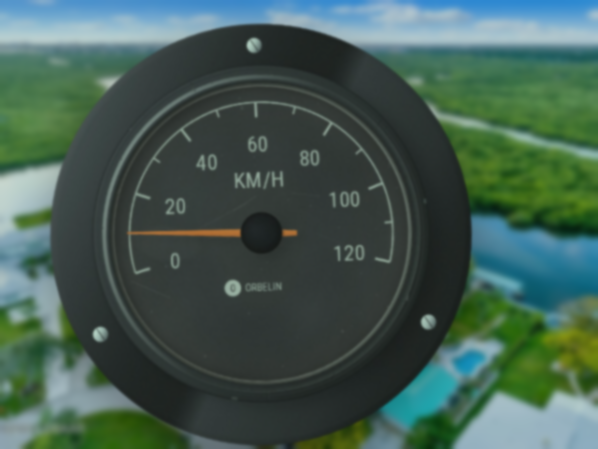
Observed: 10 km/h
